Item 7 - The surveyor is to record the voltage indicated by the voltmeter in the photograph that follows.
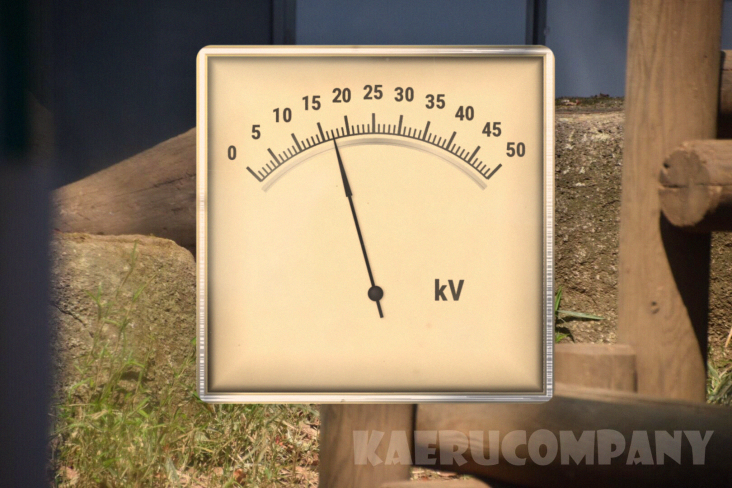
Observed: 17 kV
